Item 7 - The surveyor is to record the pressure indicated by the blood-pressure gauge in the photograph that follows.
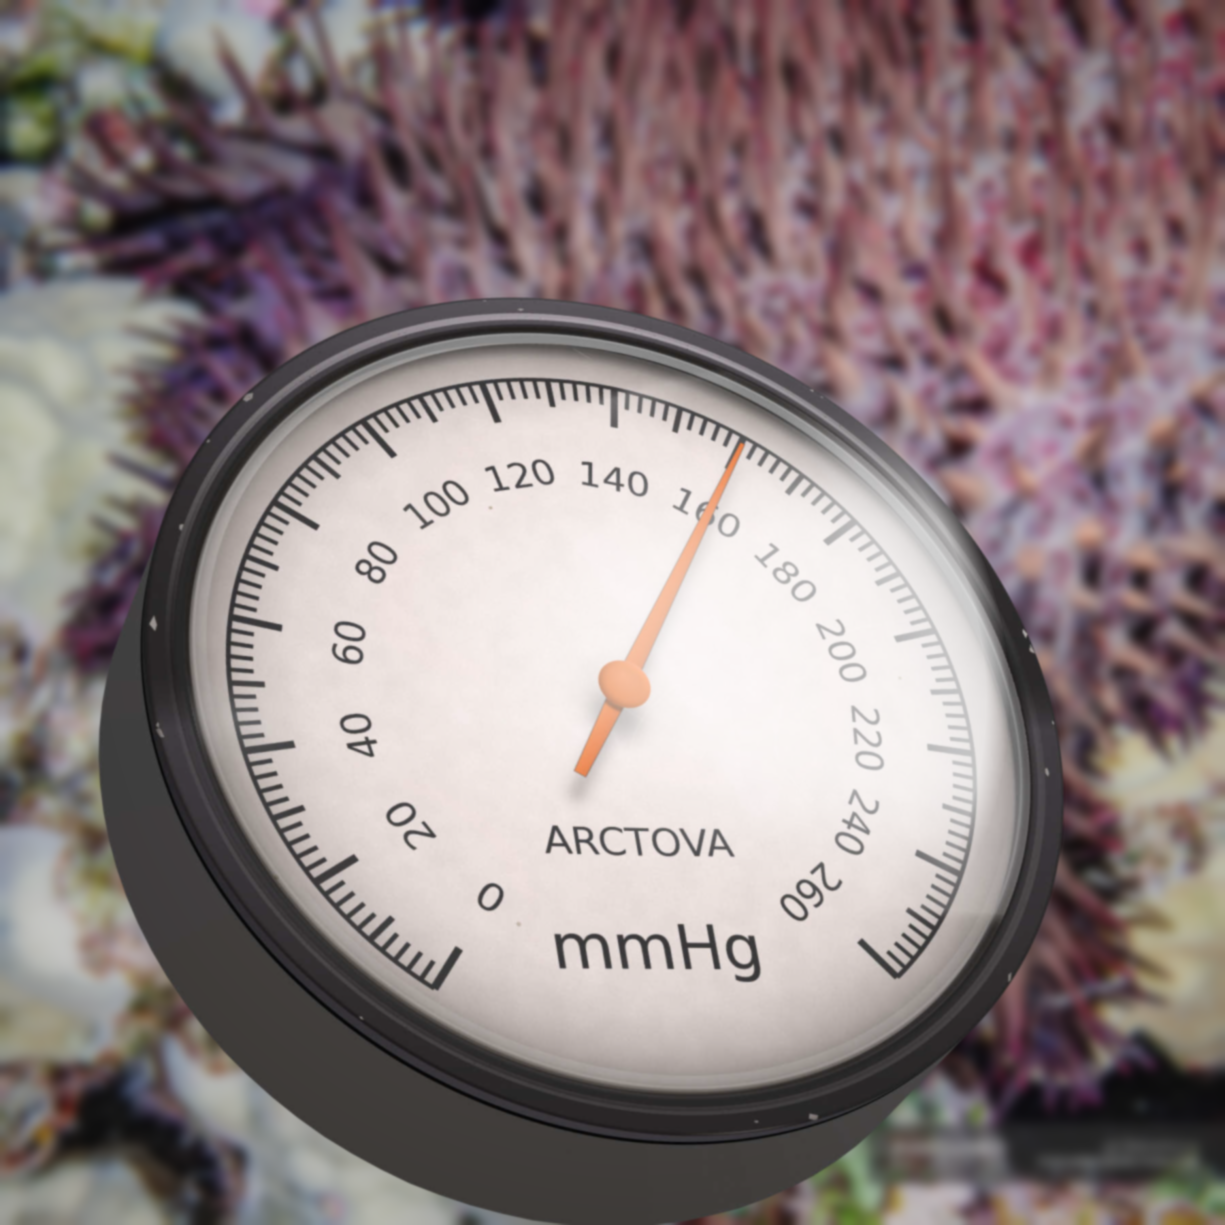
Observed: 160 mmHg
